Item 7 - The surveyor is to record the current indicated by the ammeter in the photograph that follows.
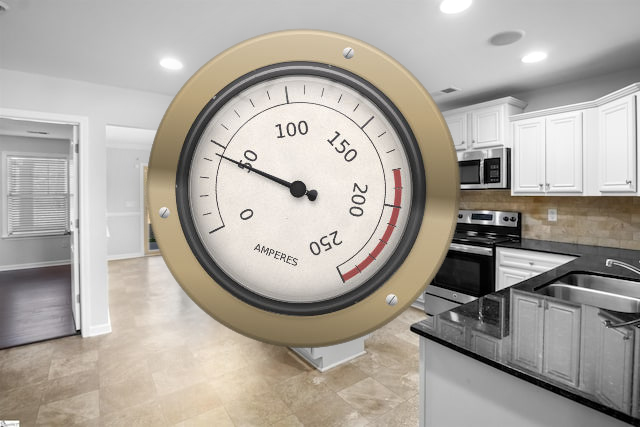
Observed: 45 A
